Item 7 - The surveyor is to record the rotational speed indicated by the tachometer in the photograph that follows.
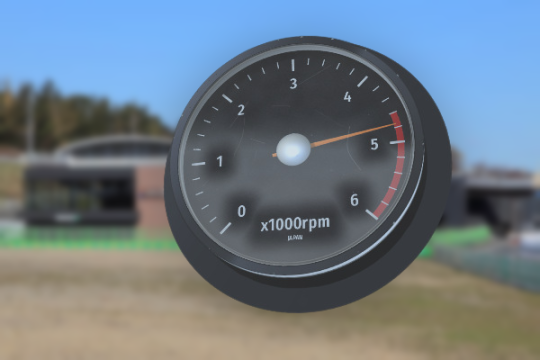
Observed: 4800 rpm
